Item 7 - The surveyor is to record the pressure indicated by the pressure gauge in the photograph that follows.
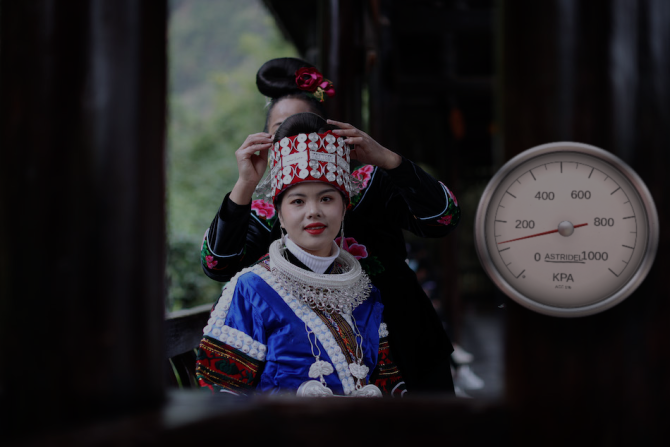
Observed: 125 kPa
